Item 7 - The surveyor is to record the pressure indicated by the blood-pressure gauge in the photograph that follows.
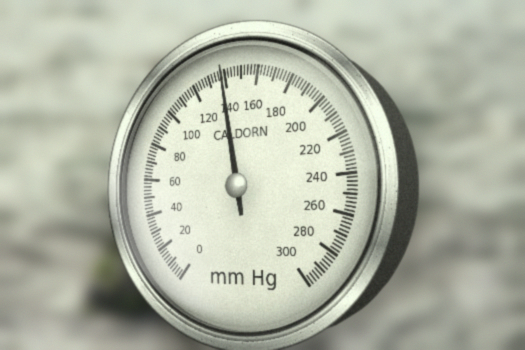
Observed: 140 mmHg
